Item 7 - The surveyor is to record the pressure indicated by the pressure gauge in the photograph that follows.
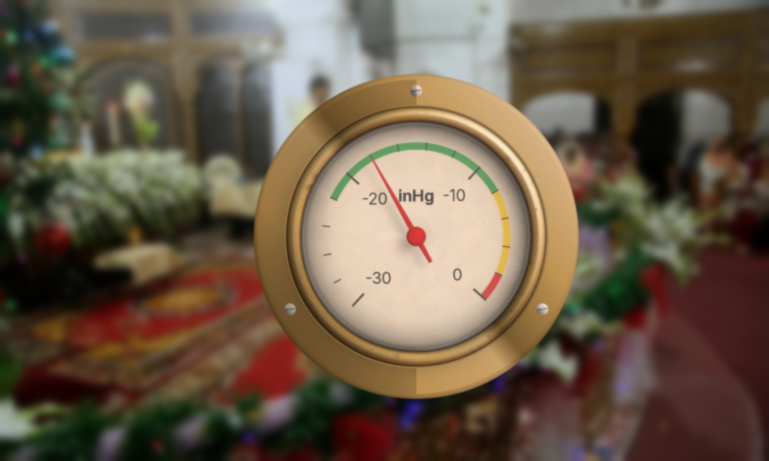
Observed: -18 inHg
